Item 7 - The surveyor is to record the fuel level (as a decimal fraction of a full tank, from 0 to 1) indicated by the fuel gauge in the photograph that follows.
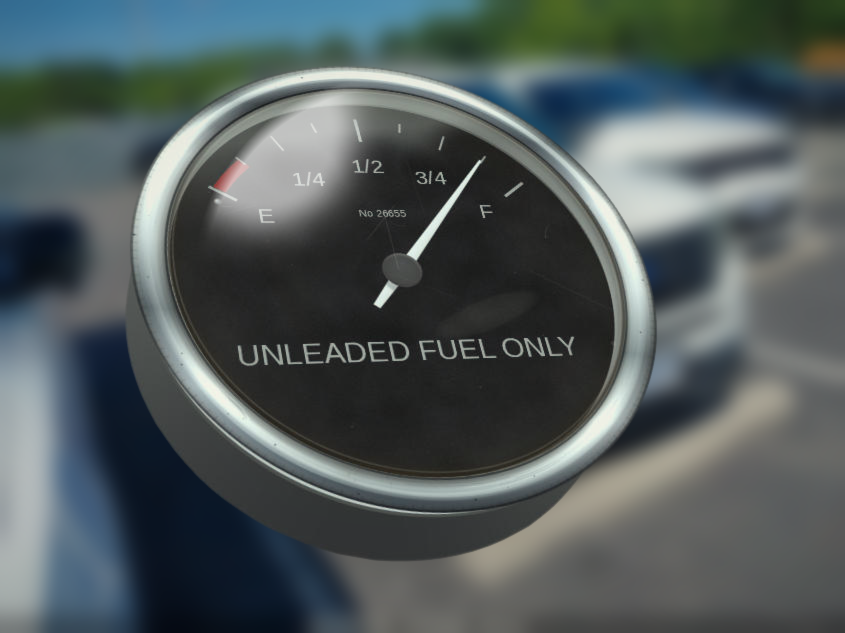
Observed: 0.875
